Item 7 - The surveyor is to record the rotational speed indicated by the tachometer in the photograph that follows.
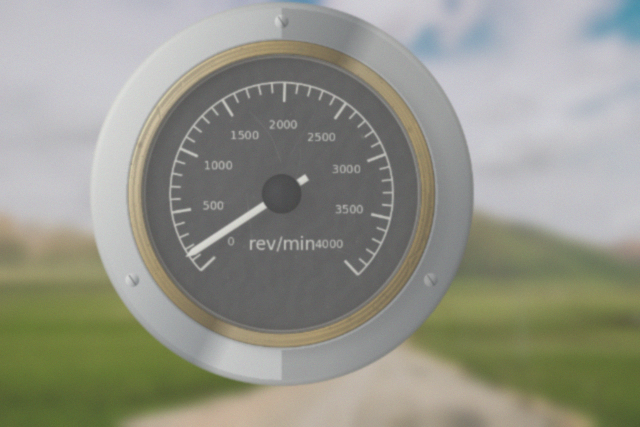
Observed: 150 rpm
